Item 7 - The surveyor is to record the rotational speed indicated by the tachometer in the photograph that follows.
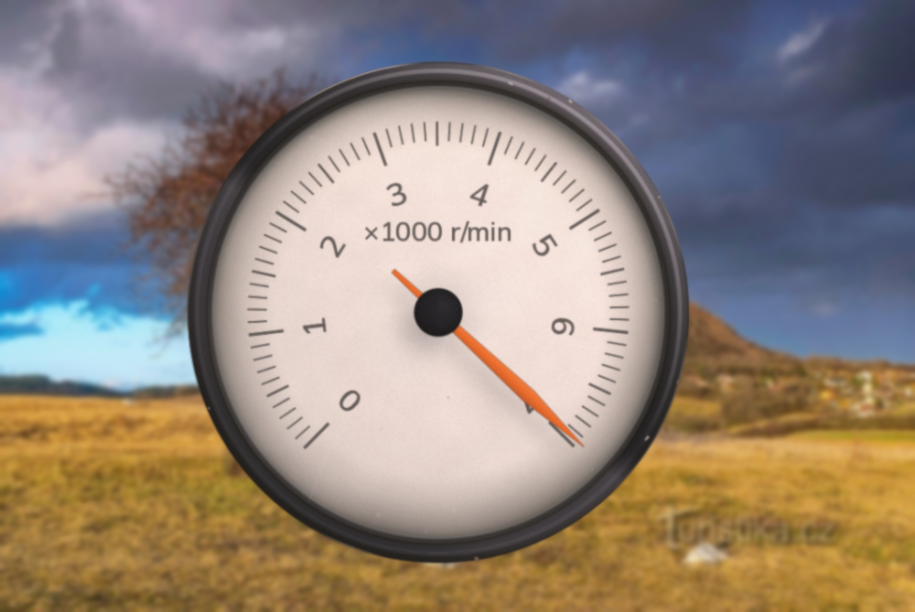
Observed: 6950 rpm
